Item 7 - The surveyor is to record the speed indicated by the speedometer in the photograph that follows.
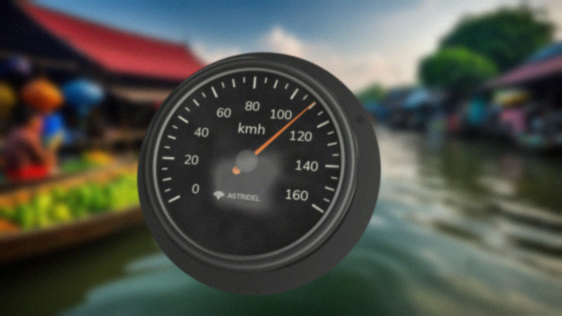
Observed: 110 km/h
